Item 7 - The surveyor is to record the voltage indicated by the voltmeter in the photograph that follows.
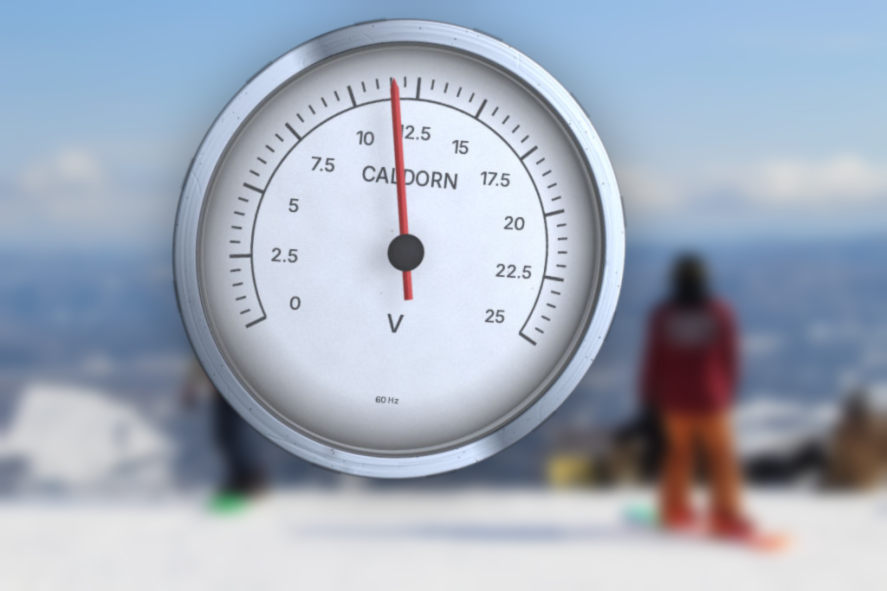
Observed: 11.5 V
